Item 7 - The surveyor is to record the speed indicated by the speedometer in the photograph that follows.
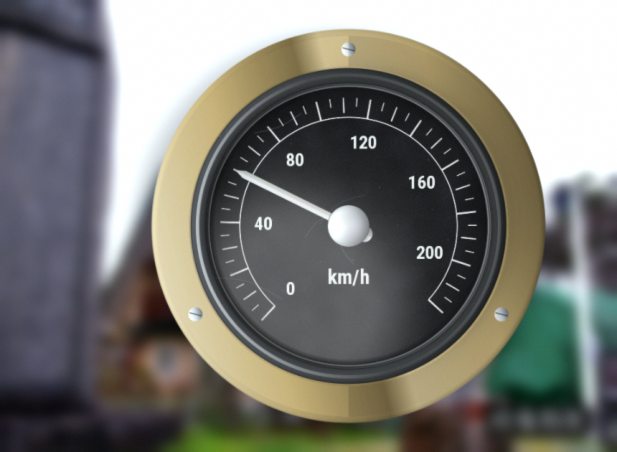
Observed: 60 km/h
